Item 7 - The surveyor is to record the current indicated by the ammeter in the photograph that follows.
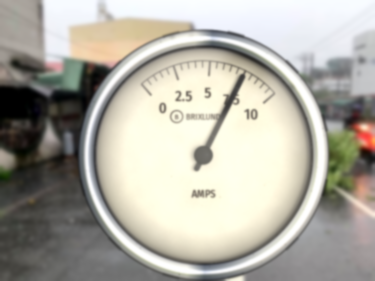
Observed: 7.5 A
